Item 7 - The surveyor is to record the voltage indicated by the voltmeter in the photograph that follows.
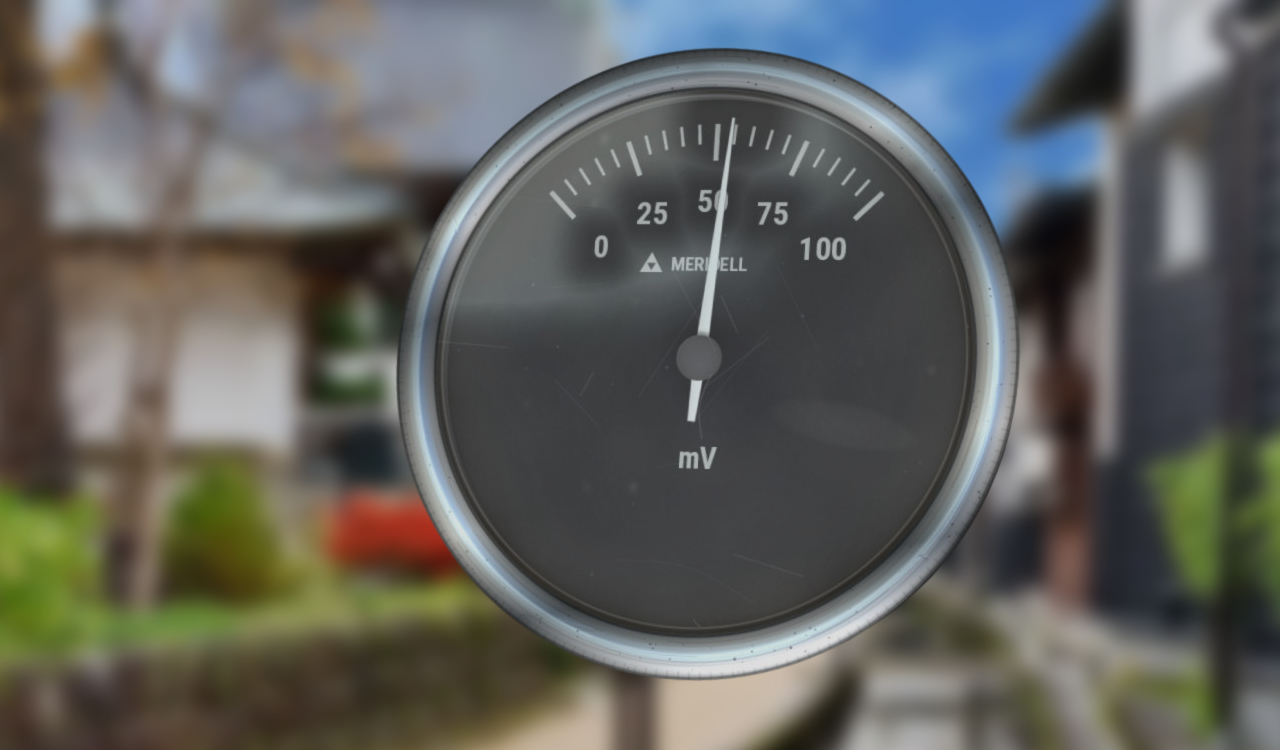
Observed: 55 mV
